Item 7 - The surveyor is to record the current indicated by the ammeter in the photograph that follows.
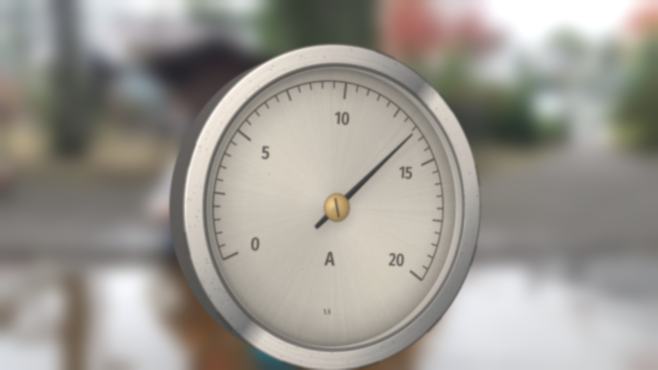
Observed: 13.5 A
